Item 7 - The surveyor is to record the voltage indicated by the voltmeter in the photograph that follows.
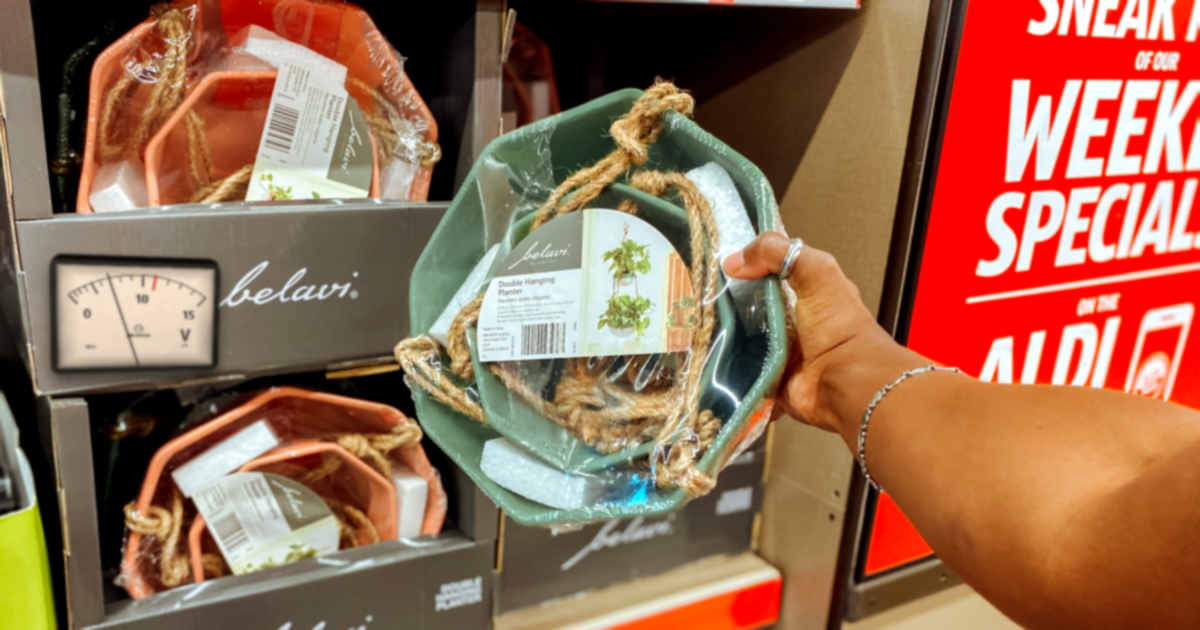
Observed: 7 V
